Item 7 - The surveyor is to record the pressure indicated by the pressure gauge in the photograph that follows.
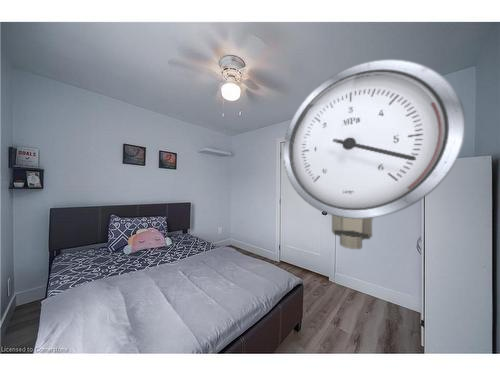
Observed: 5.5 MPa
